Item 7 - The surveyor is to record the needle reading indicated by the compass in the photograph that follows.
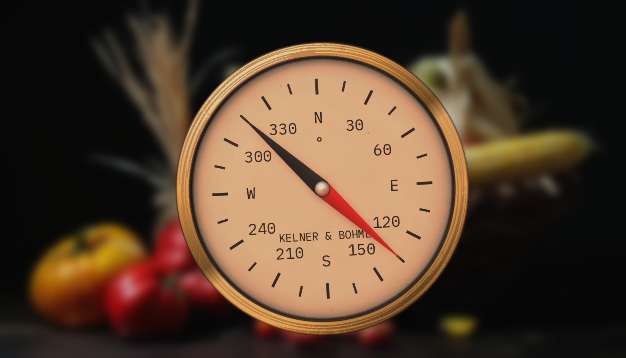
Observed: 135 °
